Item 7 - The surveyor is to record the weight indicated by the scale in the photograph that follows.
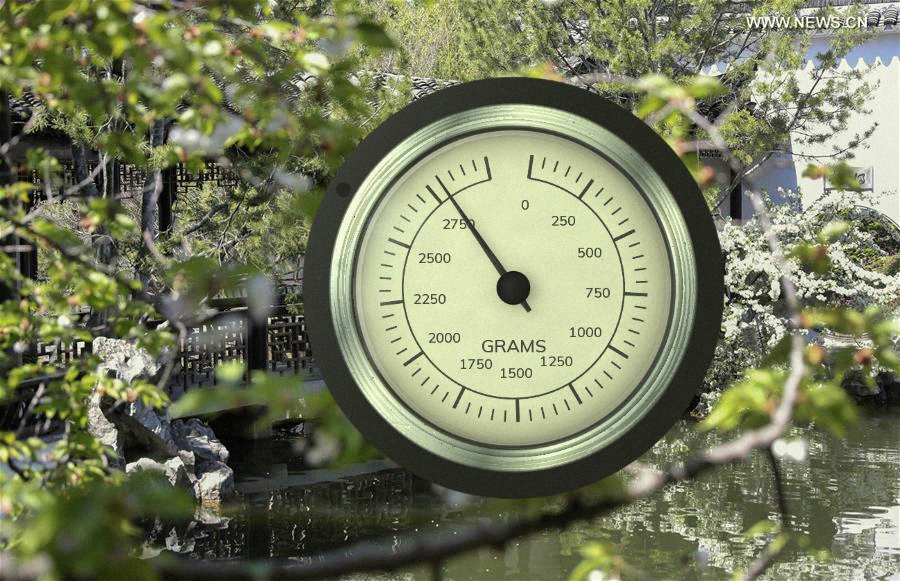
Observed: 2800 g
